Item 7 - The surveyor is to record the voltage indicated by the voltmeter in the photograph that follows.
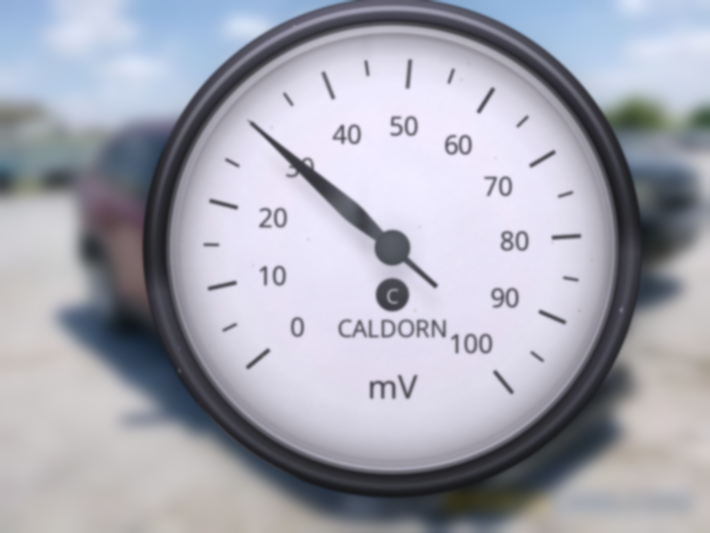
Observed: 30 mV
